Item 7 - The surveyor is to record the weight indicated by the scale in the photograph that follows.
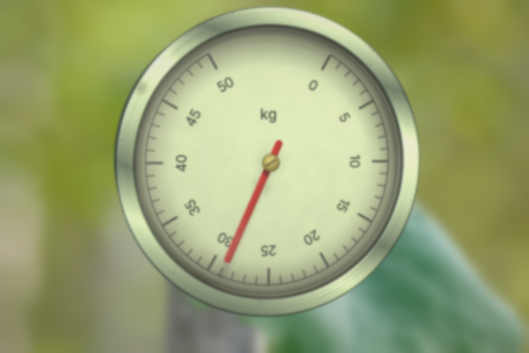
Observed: 29 kg
